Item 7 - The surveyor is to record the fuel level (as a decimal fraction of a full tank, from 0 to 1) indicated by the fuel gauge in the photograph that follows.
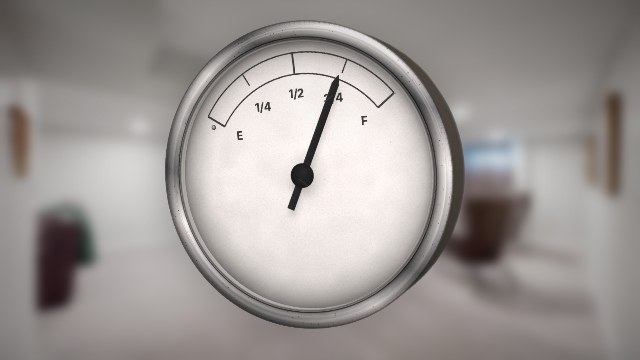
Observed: 0.75
